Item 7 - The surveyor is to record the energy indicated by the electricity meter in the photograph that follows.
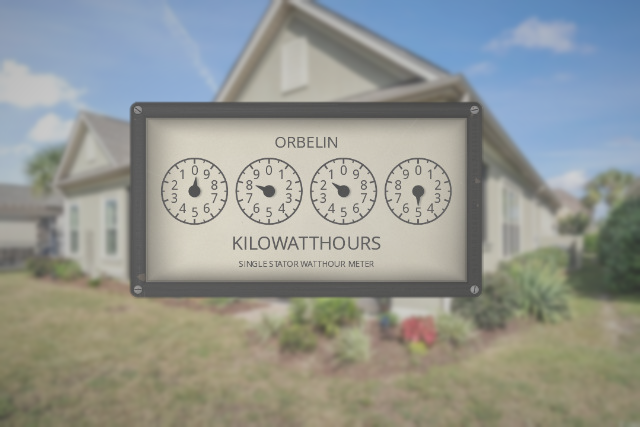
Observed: 9815 kWh
